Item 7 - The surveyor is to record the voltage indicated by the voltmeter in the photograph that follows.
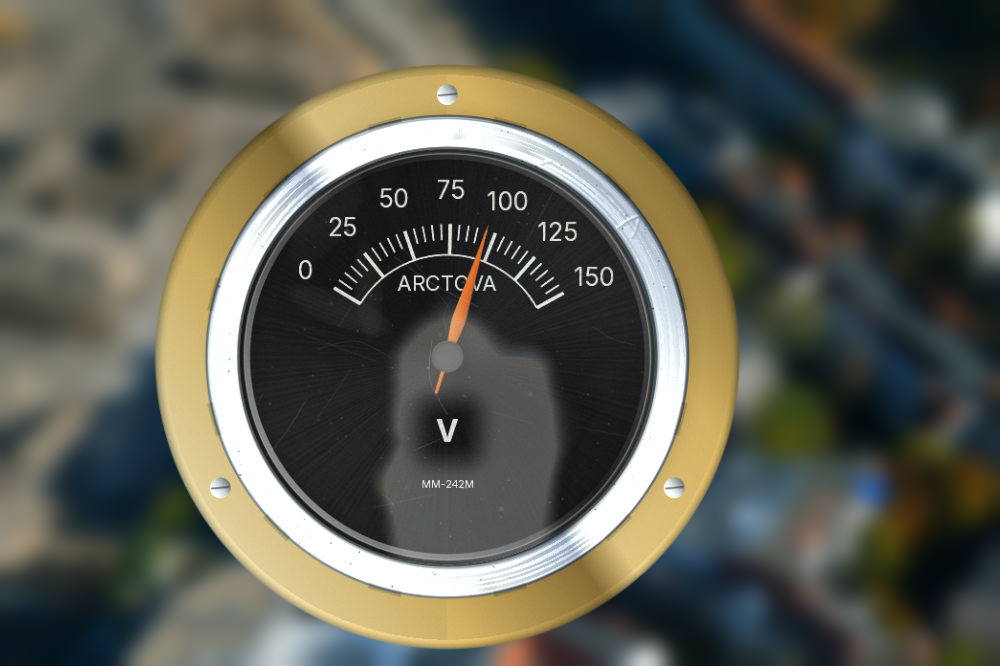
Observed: 95 V
